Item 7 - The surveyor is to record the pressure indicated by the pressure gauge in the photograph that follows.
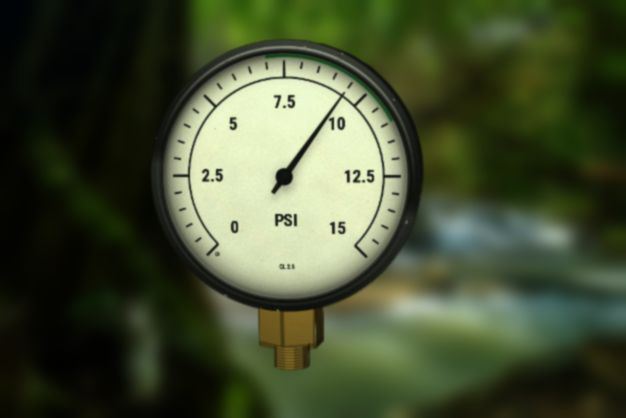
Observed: 9.5 psi
